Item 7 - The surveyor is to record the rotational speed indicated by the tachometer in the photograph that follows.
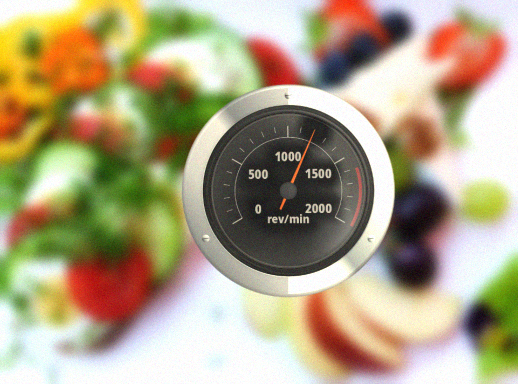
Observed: 1200 rpm
